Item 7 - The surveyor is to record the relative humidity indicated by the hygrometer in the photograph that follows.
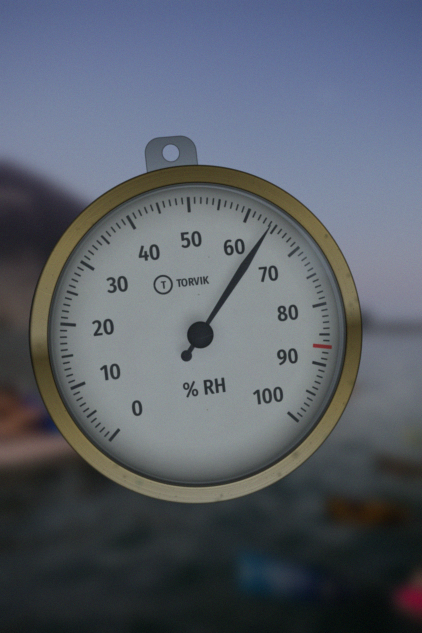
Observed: 64 %
